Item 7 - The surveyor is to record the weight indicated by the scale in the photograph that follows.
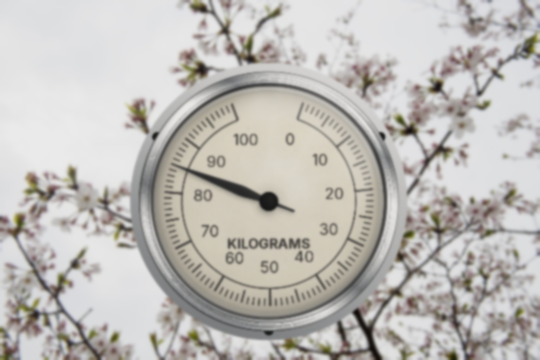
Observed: 85 kg
